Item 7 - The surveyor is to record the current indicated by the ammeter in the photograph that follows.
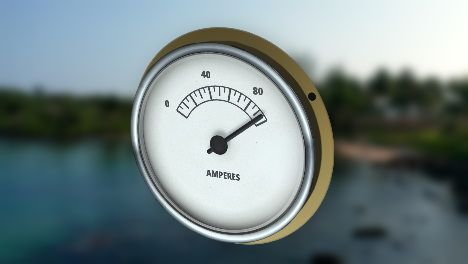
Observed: 95 A
